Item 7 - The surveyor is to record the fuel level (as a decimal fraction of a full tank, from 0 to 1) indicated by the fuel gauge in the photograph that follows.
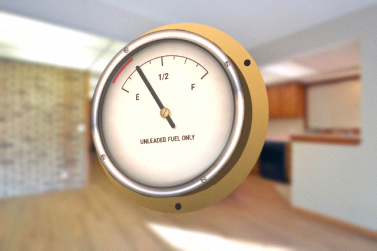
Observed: 0.25
